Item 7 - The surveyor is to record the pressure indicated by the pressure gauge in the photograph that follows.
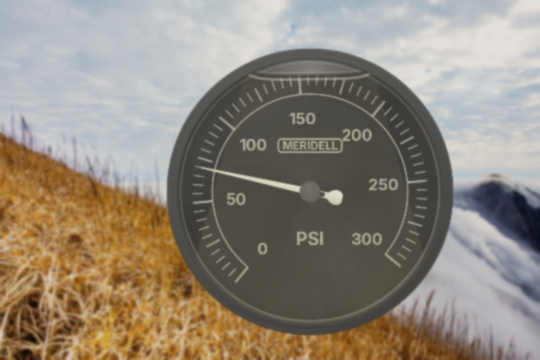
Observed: 70 psi
